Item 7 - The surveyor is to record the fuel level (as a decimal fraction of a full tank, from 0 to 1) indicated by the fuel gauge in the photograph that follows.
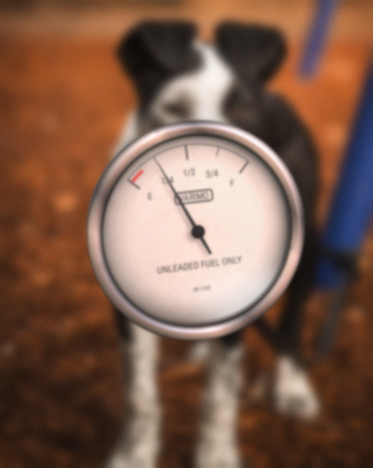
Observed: 0.25
